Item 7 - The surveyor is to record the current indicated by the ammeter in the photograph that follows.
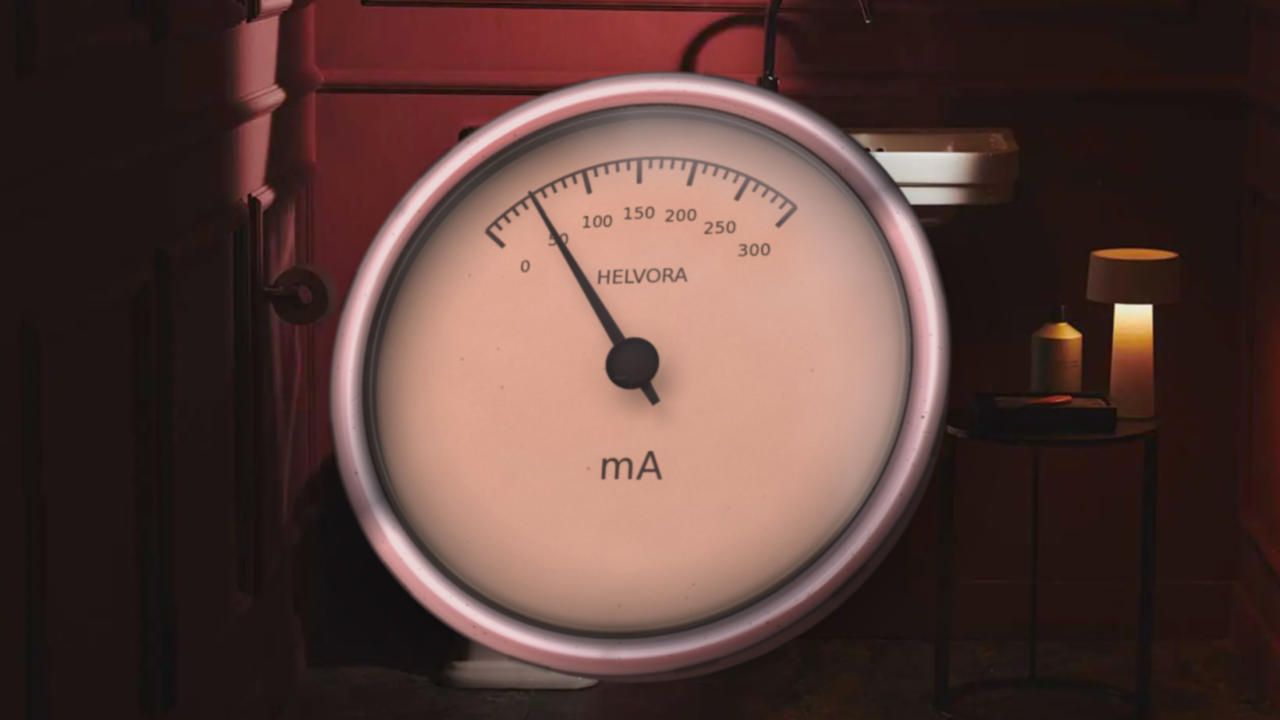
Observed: 50 mA
